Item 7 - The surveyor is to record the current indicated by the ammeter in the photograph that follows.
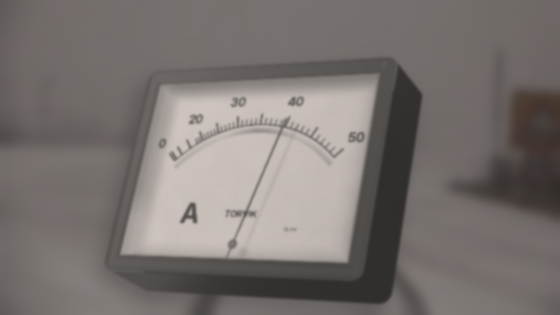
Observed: 40 A
